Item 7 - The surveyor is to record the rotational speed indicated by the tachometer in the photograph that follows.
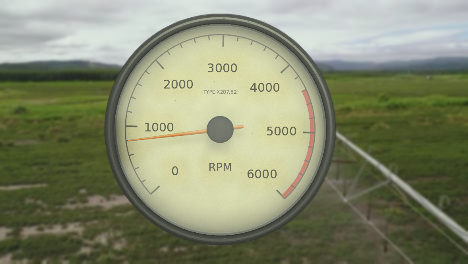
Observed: 800 rpm
